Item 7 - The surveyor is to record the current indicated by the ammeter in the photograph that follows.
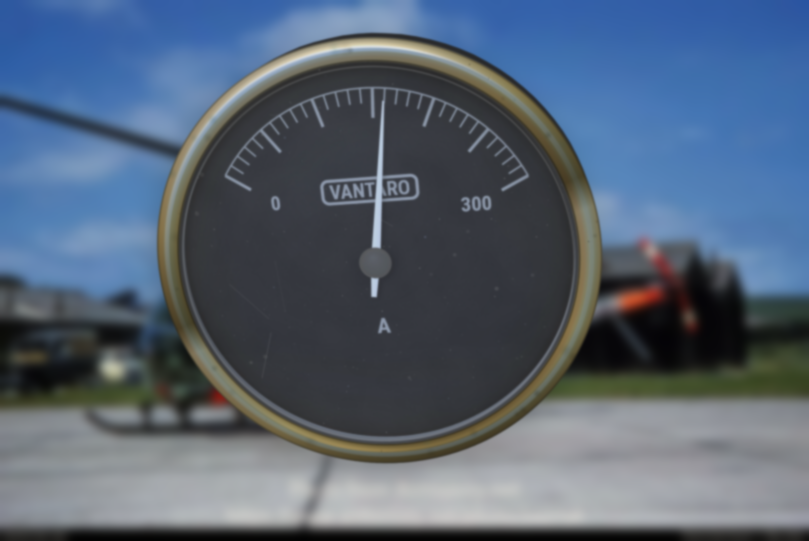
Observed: 160 A
